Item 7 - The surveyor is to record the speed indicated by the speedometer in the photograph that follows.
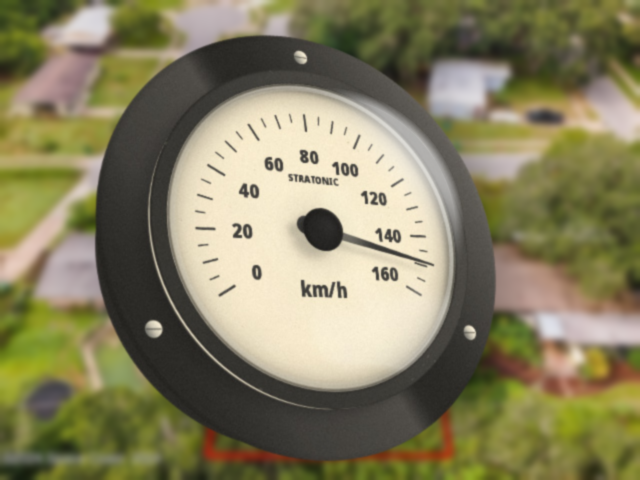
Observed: 150 km/h
